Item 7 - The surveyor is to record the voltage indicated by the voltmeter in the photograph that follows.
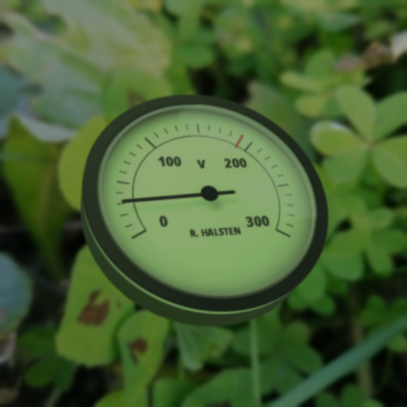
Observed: 30 V
